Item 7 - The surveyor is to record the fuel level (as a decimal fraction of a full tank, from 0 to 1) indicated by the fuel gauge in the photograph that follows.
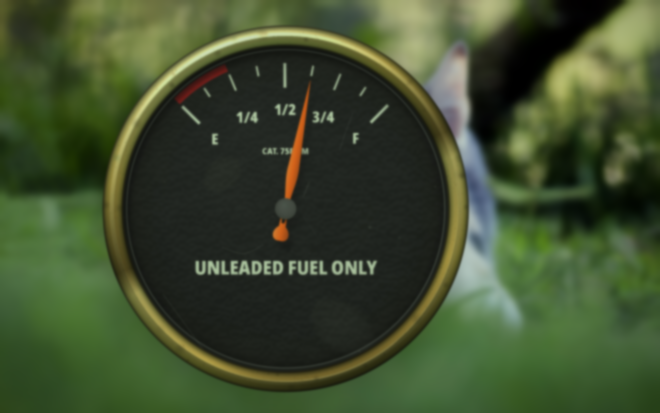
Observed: 0.625
